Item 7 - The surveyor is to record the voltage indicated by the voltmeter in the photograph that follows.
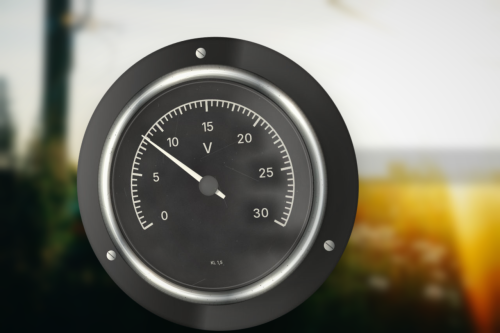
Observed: 8.5 V
